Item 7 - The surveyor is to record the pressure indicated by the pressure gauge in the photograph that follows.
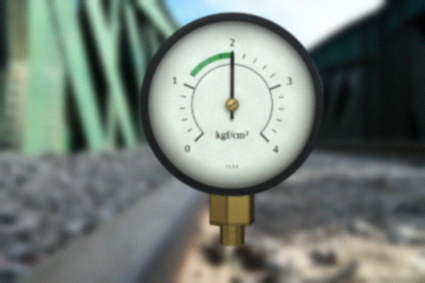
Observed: 2 kg/cm²
